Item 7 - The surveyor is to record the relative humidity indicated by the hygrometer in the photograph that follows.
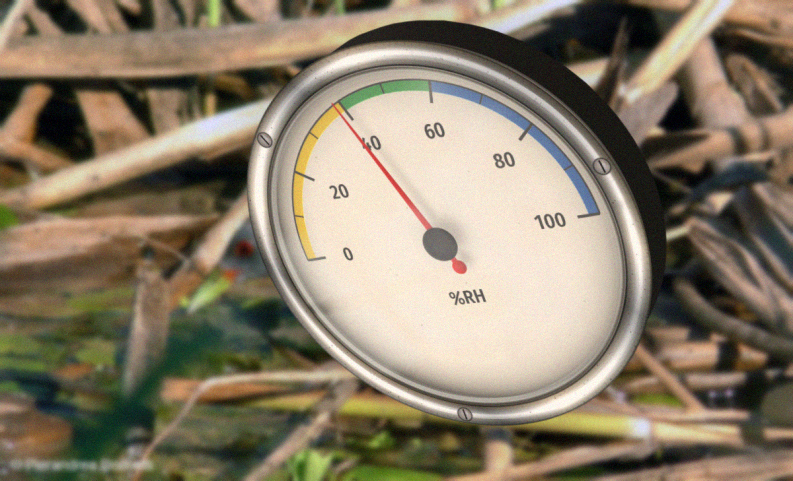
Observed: 40 %
